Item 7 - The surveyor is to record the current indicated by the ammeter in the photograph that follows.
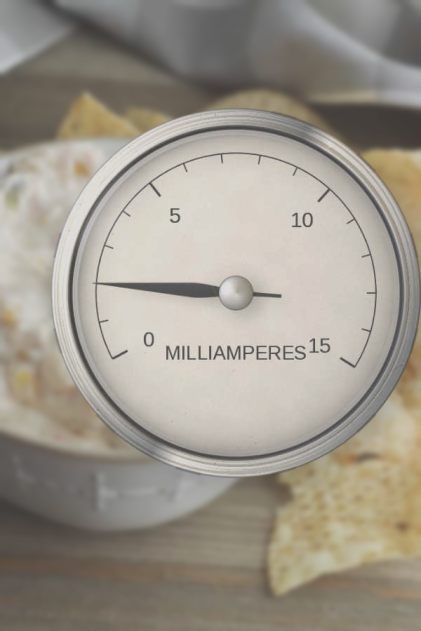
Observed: 2 mA
